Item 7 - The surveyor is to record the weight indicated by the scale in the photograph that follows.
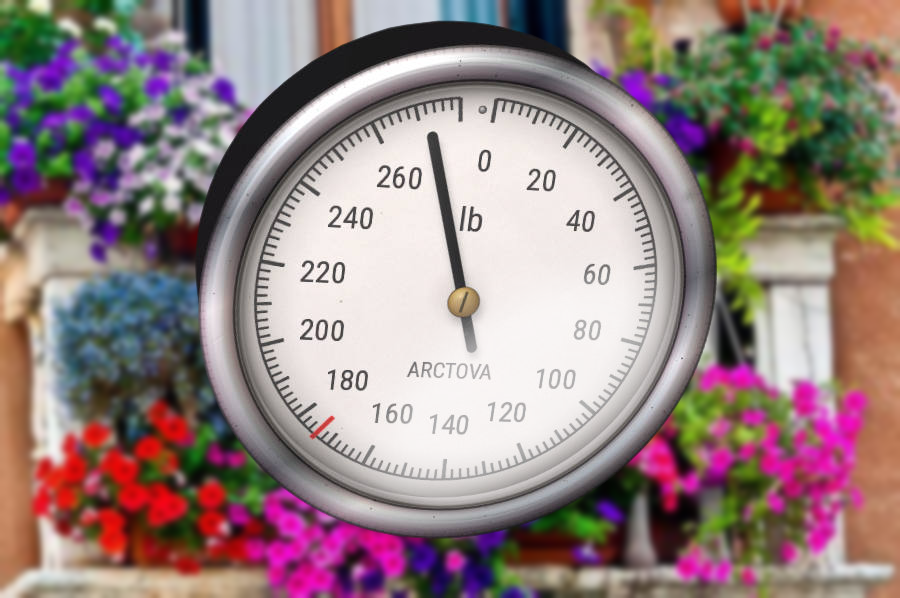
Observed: 272 lb
